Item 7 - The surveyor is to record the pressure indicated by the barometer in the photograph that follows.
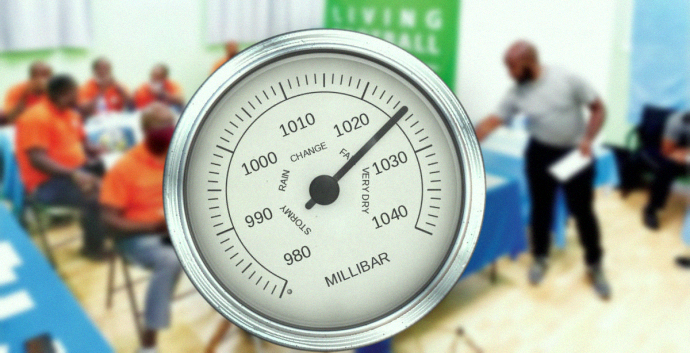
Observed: 1025 mbar
